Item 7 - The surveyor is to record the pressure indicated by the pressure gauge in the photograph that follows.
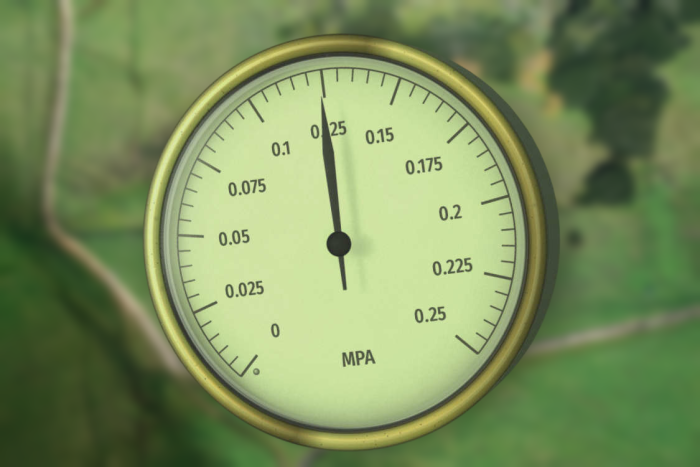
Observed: 0.125 MPa
